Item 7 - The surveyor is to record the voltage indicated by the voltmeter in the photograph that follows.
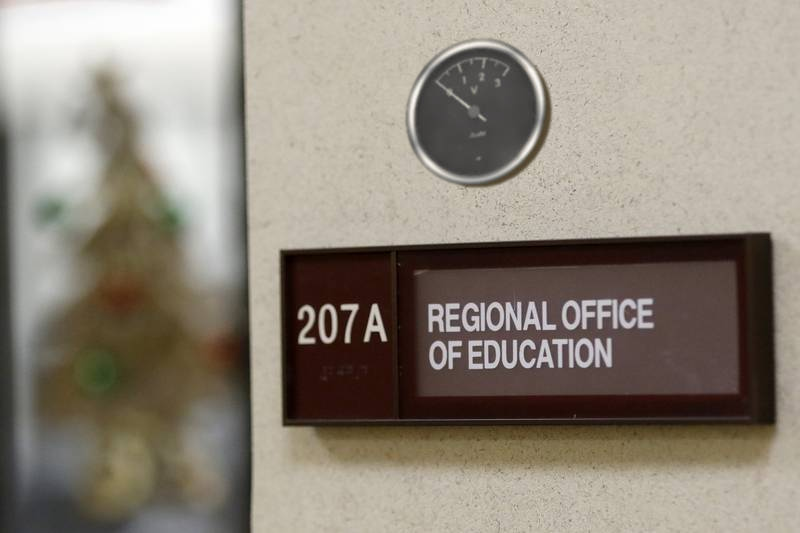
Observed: 0 V
